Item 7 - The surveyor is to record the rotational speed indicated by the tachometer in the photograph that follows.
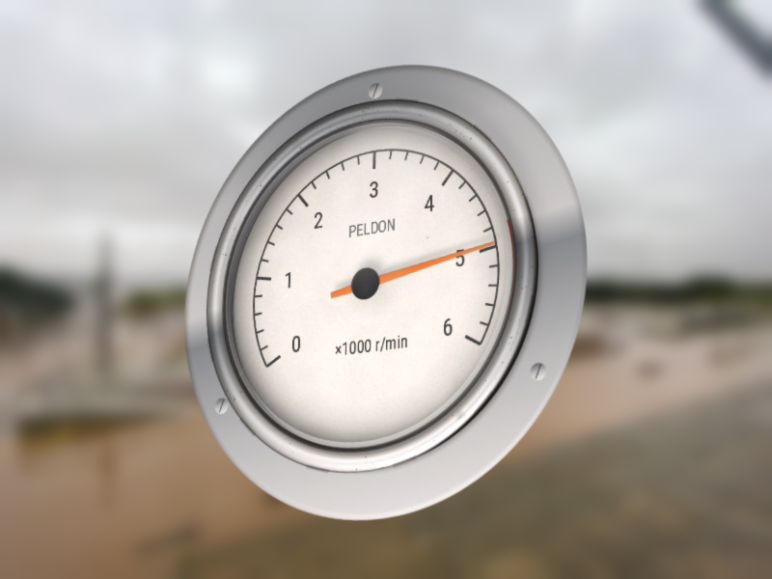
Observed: 5000 rpm
